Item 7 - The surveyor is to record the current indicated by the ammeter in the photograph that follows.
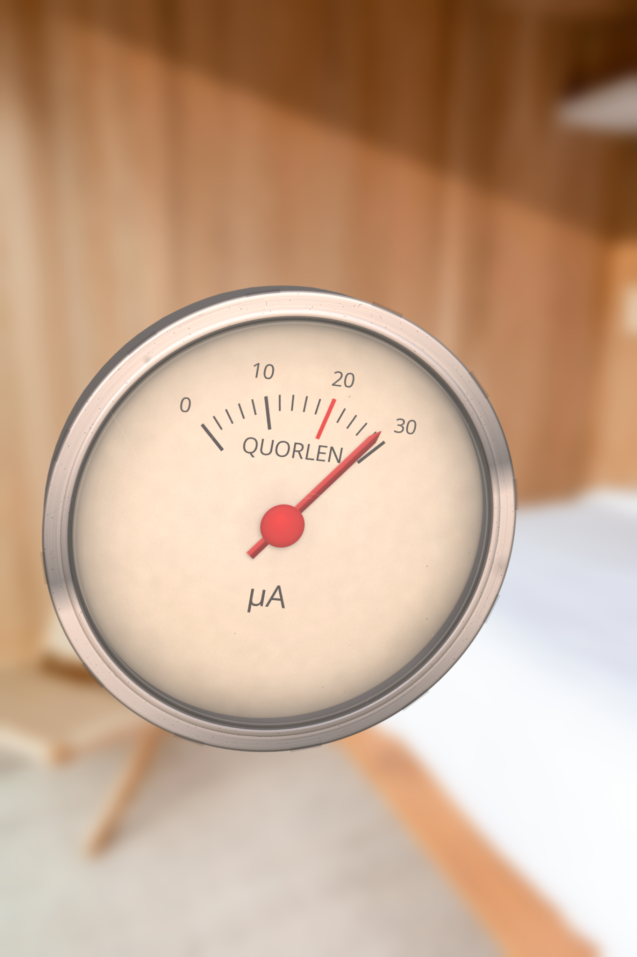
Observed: 28 µA
